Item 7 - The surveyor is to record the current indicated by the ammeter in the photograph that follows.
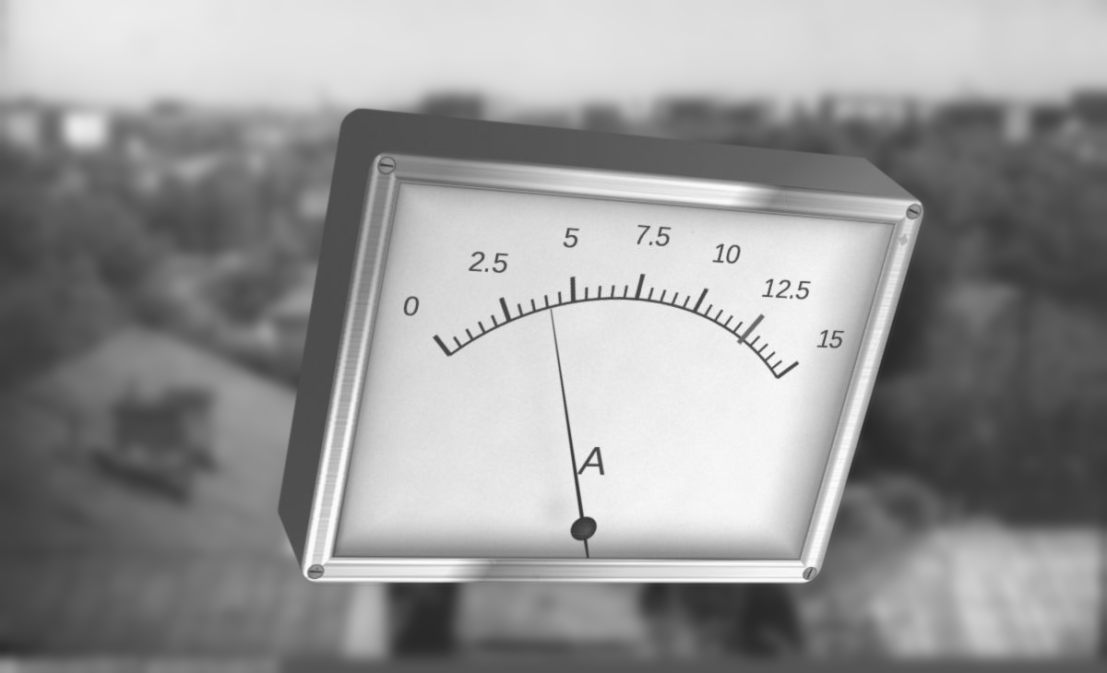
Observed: 4 A
